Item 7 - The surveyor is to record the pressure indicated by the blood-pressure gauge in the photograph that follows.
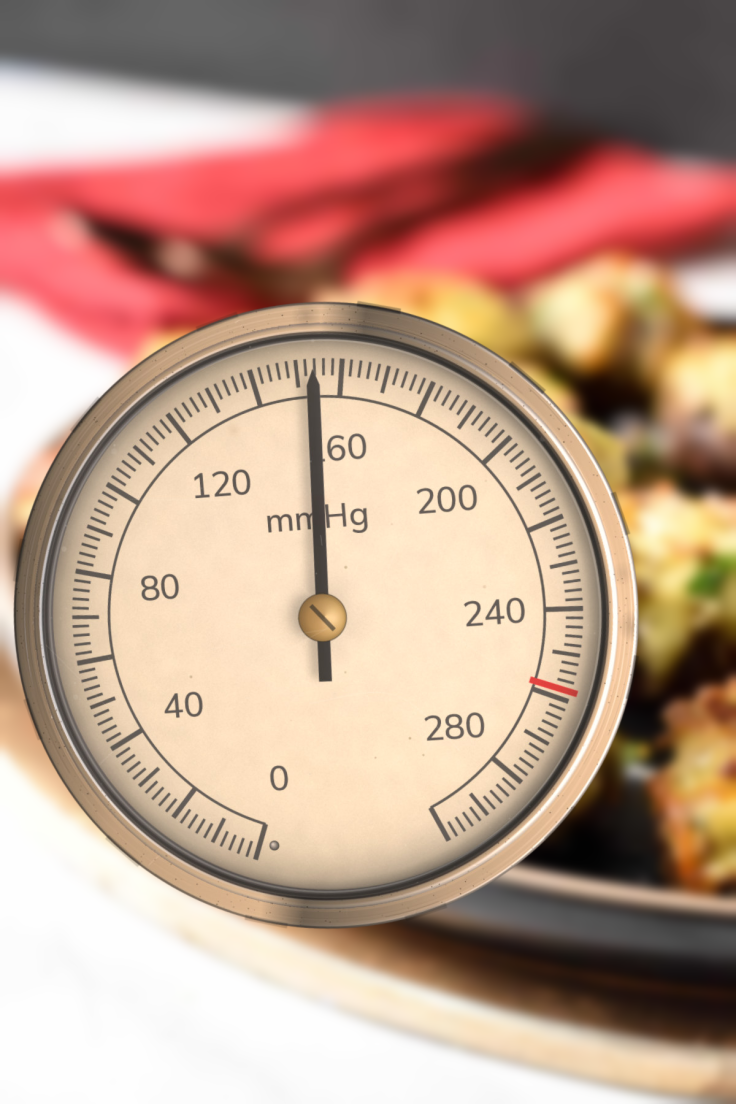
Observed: 154 mmHg
